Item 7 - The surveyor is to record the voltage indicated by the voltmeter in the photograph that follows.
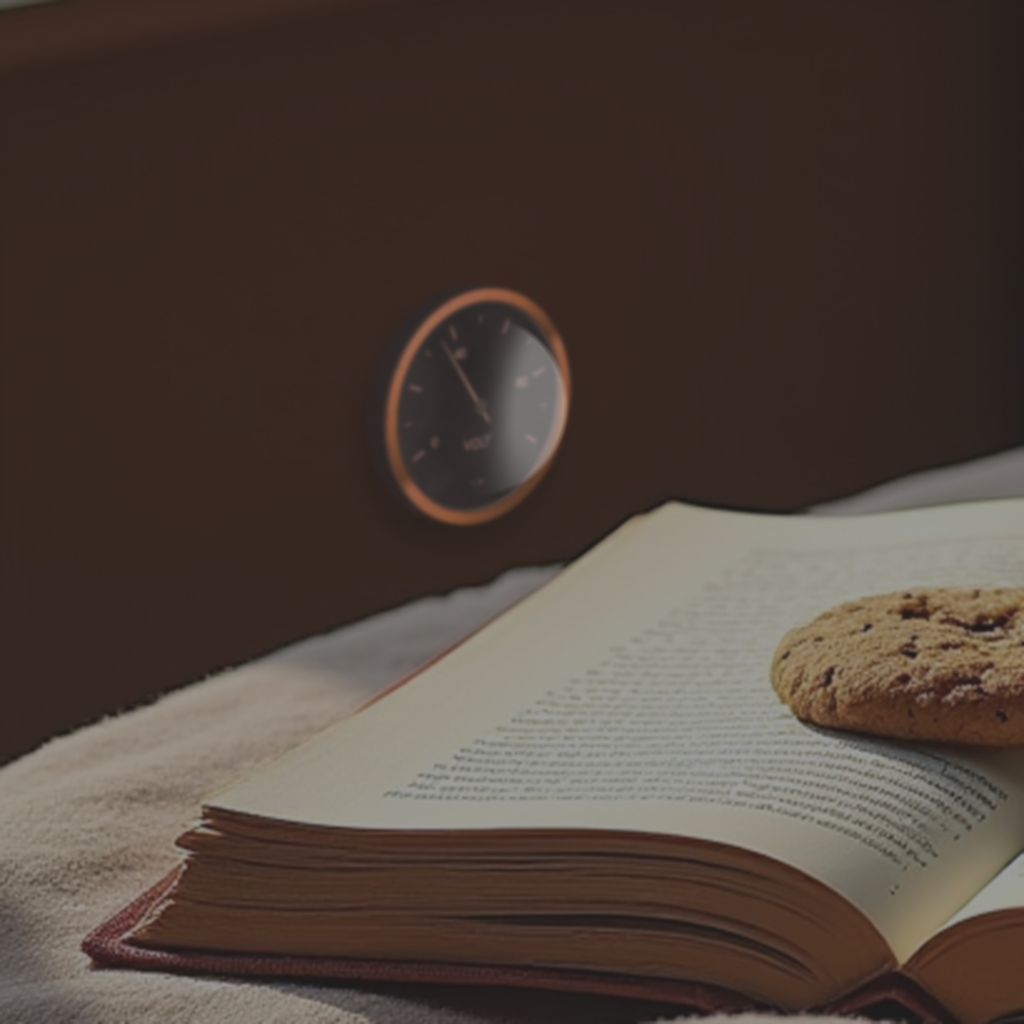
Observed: 35 V
